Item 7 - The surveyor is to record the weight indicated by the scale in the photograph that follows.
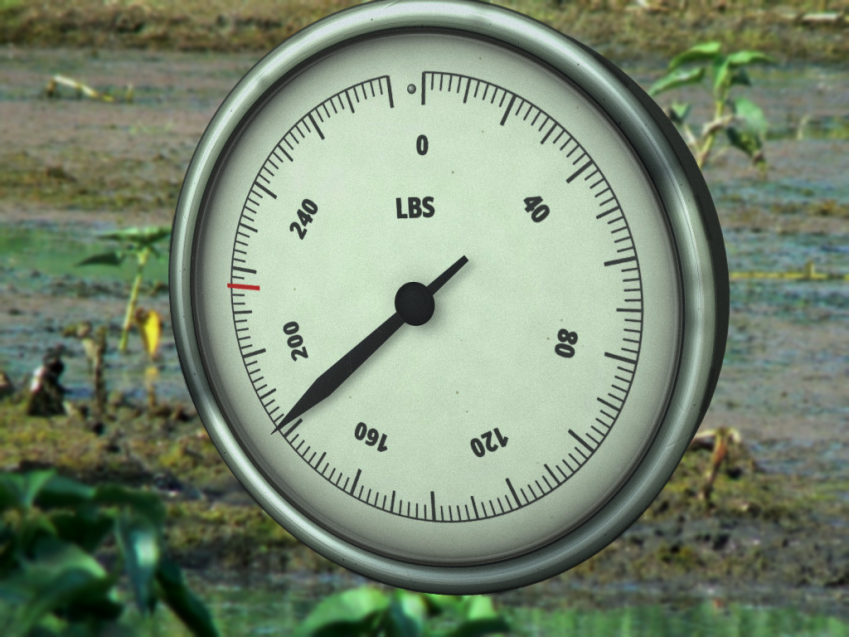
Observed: 182 lb
